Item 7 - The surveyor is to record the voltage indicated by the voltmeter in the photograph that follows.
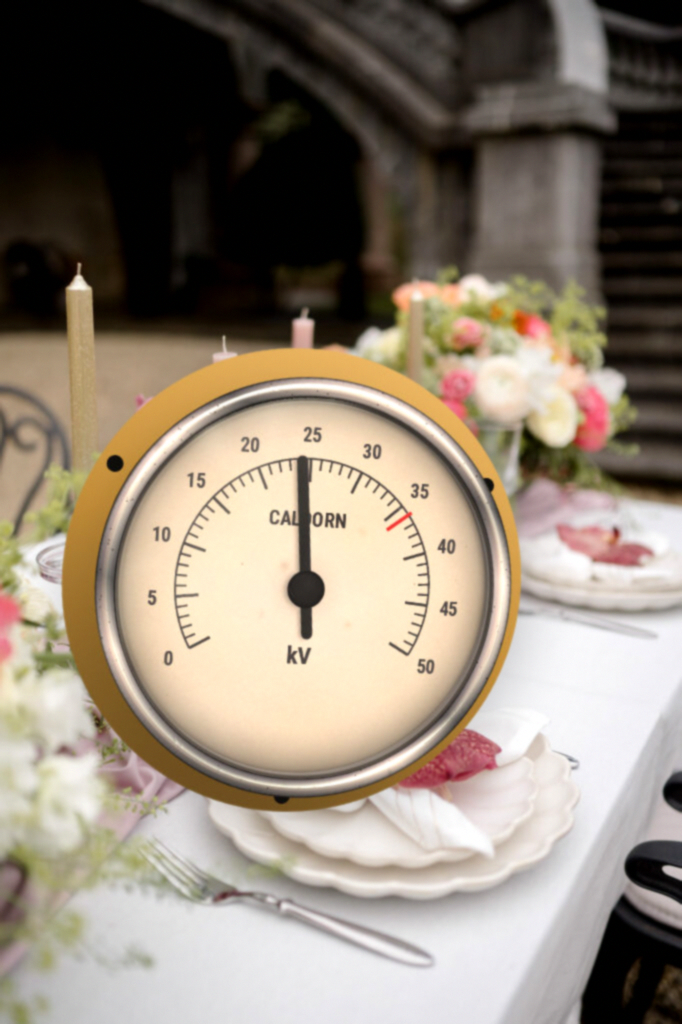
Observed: 24 kV
